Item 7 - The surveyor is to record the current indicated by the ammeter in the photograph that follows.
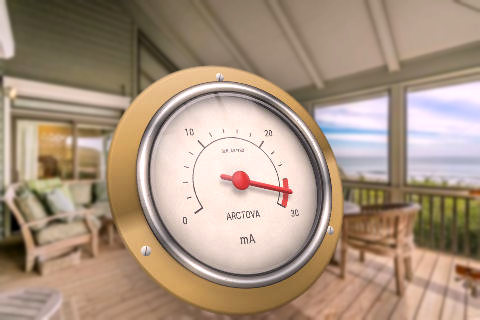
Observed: 28 mA
